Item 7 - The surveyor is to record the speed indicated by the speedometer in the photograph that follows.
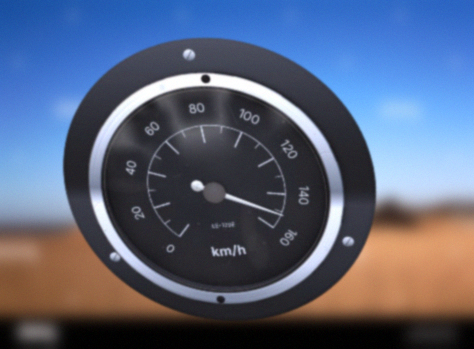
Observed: 150 km/h
